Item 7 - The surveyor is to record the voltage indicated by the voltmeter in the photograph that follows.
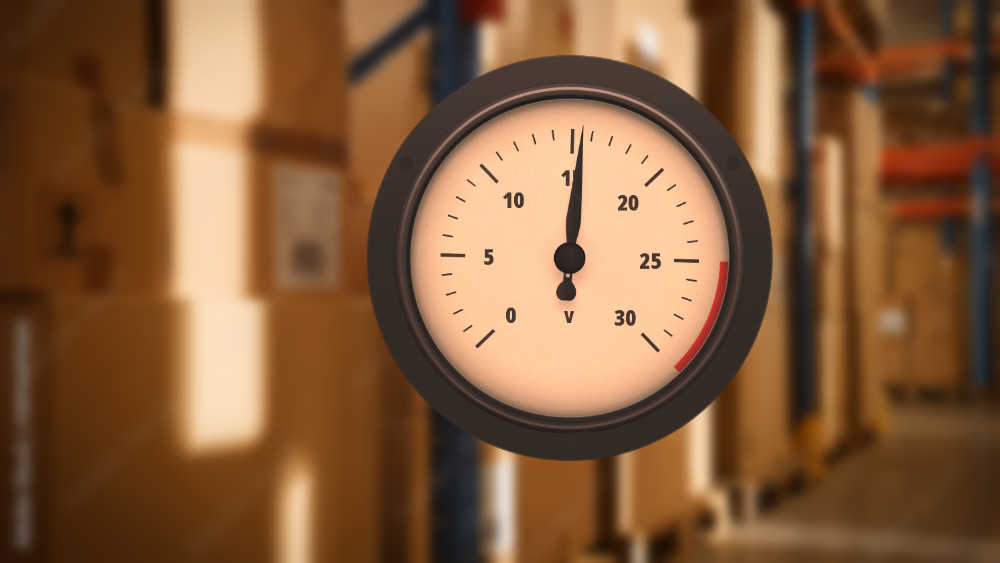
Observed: 15.5 V
